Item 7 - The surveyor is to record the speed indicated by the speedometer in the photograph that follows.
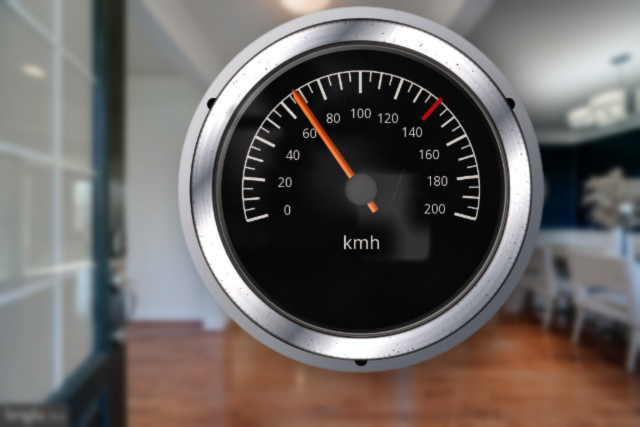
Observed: 67.5 km/h
